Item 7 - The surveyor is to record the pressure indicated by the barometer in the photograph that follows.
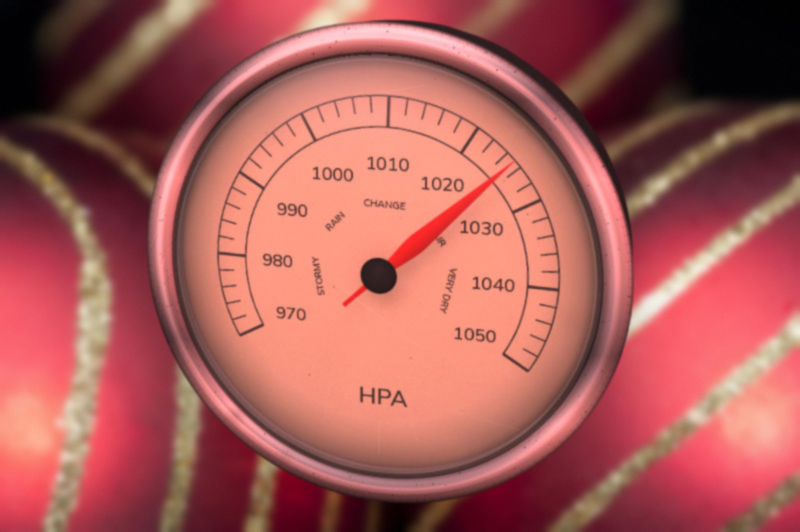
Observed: 1025 hPa
